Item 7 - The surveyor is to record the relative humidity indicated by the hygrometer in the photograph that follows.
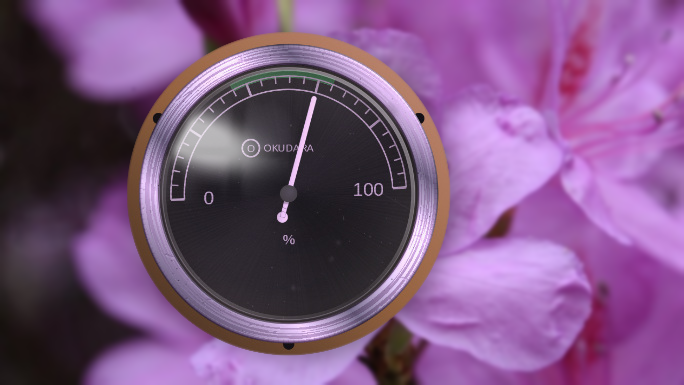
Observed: 60 %
